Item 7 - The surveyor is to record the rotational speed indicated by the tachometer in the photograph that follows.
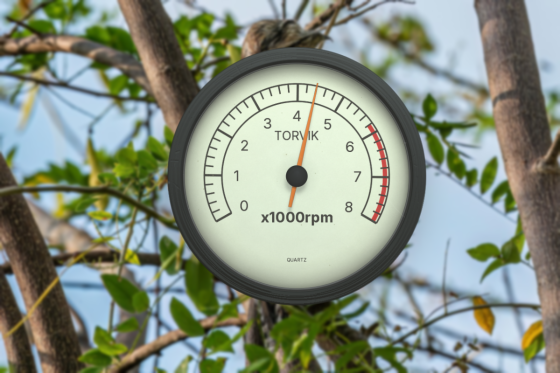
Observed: 4400 rpm
